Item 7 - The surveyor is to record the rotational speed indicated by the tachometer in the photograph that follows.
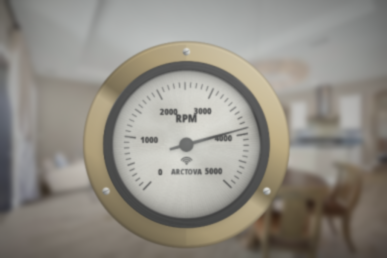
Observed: 3900 rpm
